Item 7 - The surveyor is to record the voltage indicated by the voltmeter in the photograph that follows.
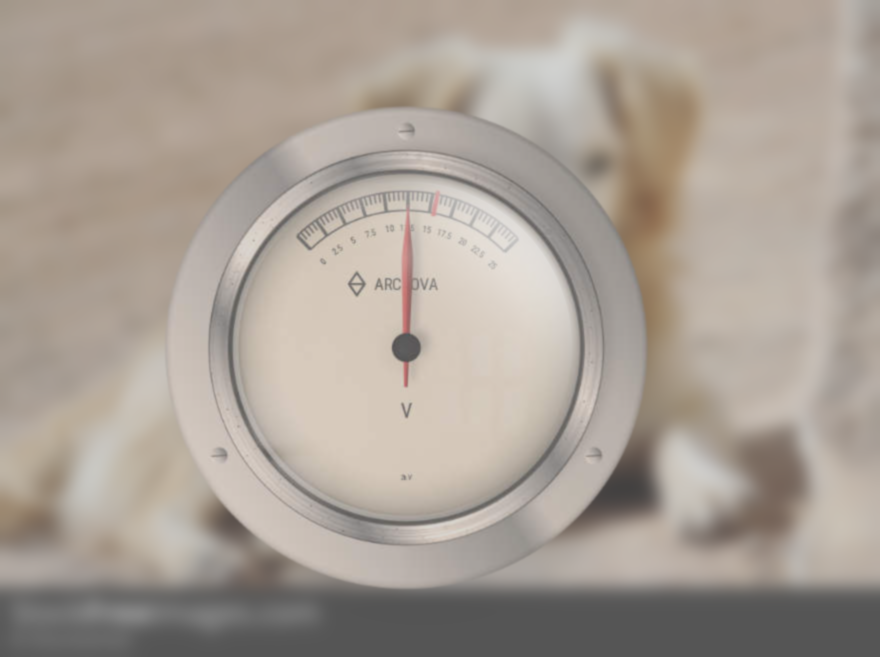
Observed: 12.5 V
